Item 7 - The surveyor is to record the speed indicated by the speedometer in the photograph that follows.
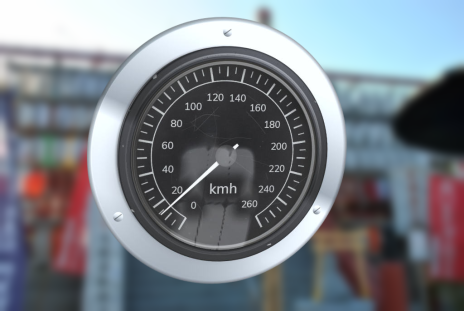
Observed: 15 km/h
